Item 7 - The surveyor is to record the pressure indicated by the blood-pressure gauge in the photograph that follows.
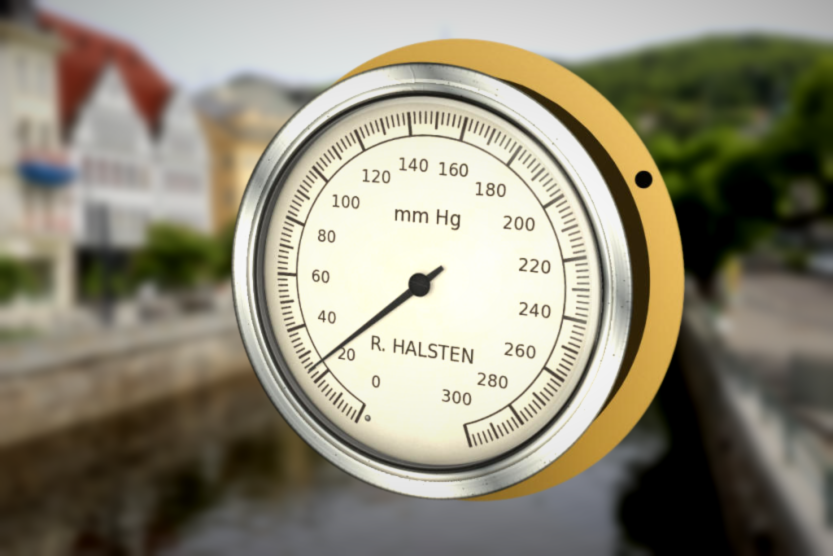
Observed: 24 mmHg
